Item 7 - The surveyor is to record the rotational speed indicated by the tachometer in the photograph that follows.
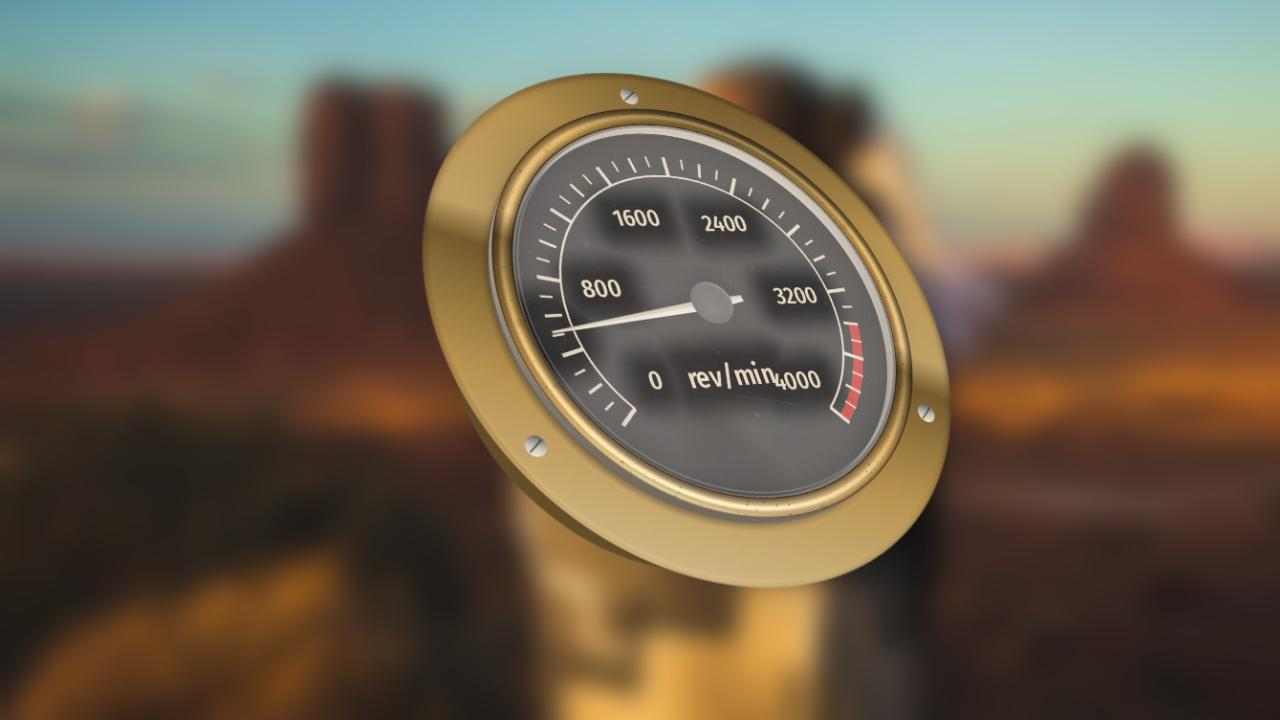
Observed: 500 rpm
